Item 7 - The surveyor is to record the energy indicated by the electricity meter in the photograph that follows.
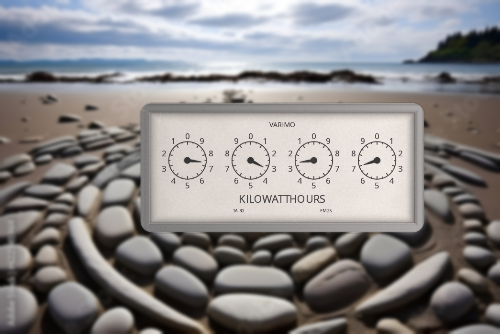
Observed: 7327 kWh
